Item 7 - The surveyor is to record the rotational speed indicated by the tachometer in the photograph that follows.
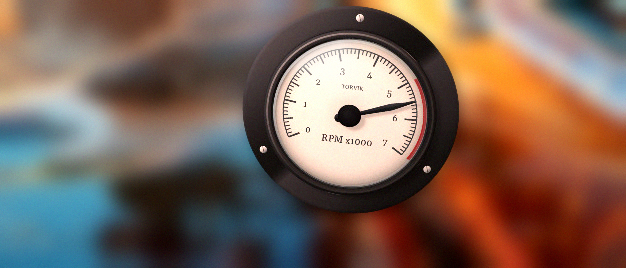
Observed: 5500 rpm
